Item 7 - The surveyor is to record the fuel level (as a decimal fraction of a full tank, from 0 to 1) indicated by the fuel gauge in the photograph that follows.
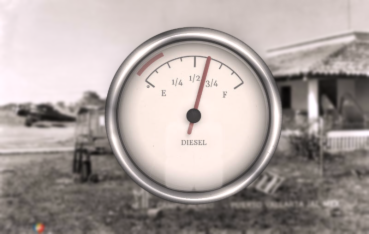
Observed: 0.625
